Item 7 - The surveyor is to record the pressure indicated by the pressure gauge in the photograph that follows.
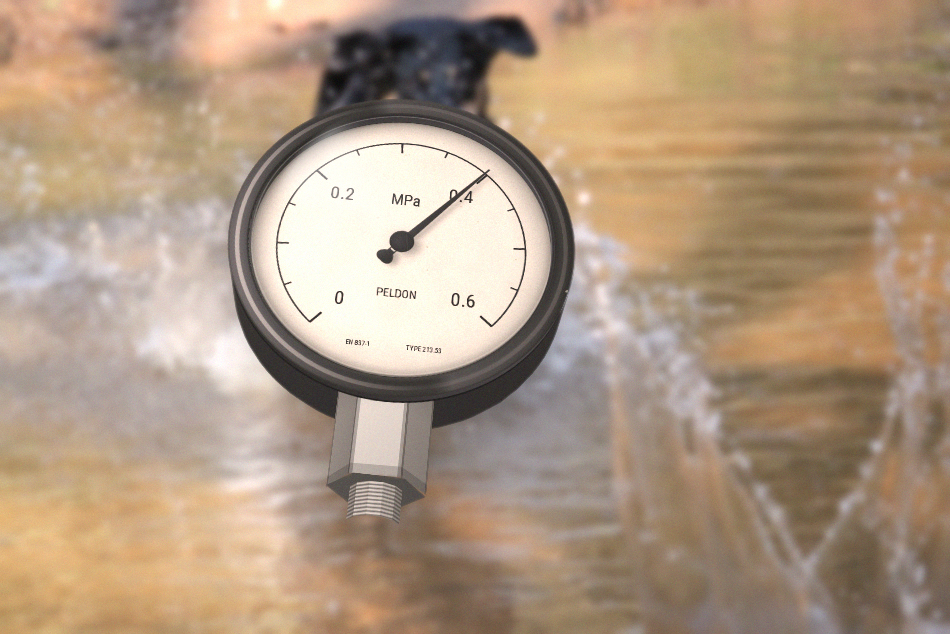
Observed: 0.4 MPa
